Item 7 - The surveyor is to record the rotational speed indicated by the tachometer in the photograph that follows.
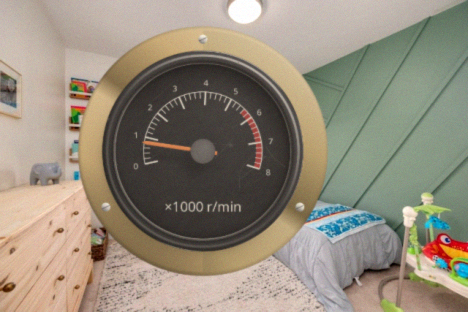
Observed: 800 rpm
